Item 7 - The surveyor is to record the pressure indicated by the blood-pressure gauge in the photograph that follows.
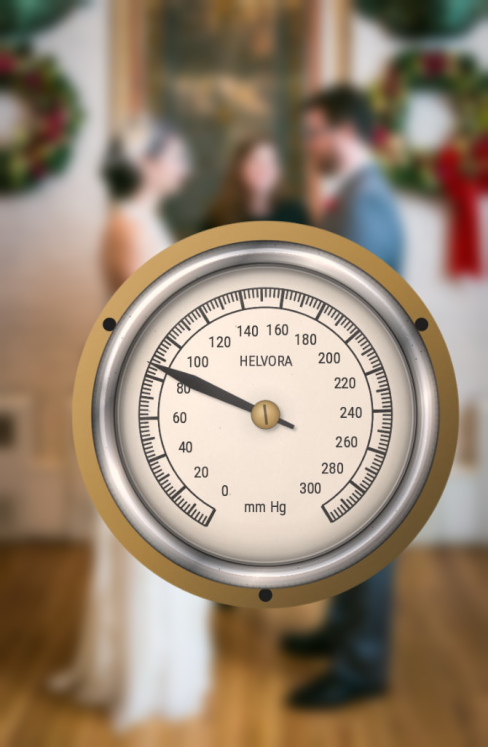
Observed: 86 mmHg
